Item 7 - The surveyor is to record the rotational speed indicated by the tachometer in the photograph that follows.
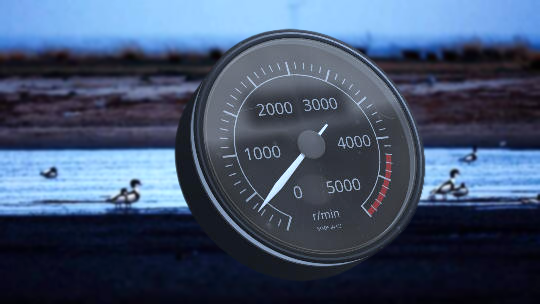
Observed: 350 rpm
